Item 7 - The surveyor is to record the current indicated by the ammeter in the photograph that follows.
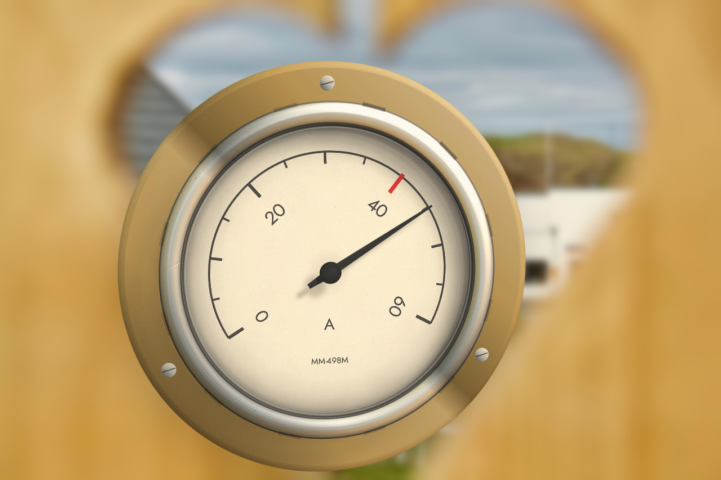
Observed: 45 A
